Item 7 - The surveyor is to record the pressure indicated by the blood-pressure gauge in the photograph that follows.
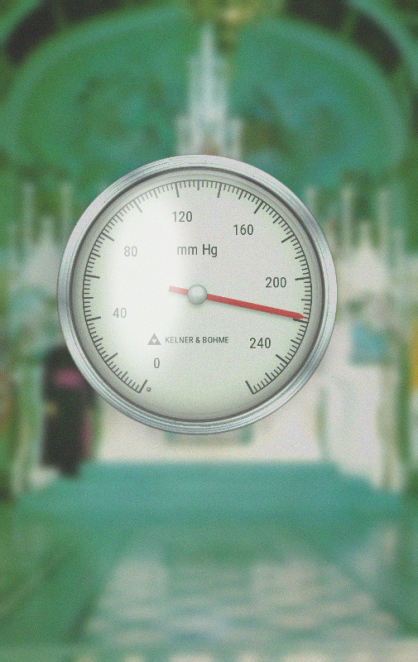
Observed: 218 mmHg
